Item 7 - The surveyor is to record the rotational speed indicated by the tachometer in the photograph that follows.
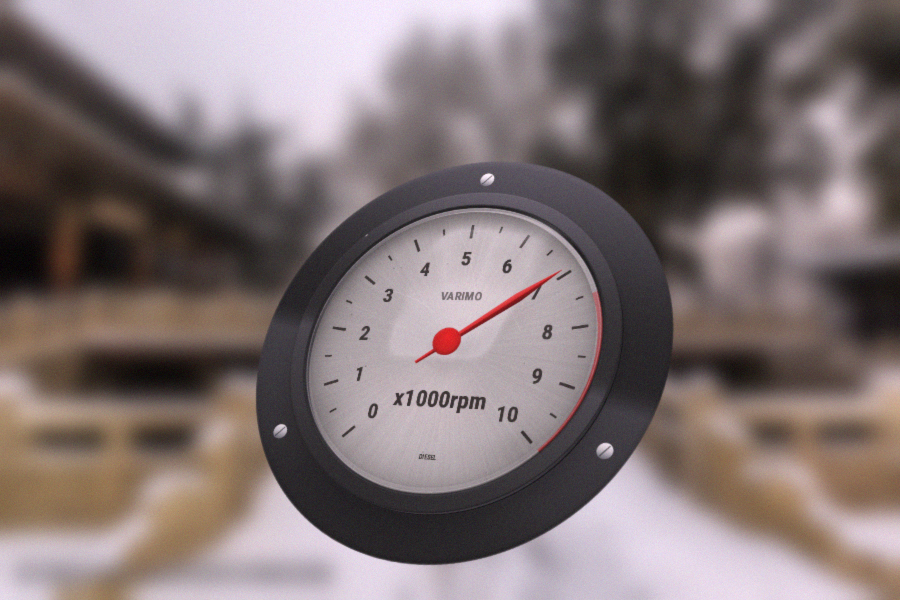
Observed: 7000 rpm
